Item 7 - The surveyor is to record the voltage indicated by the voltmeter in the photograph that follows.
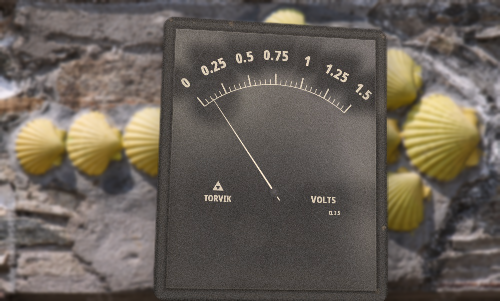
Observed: 0.1 V
